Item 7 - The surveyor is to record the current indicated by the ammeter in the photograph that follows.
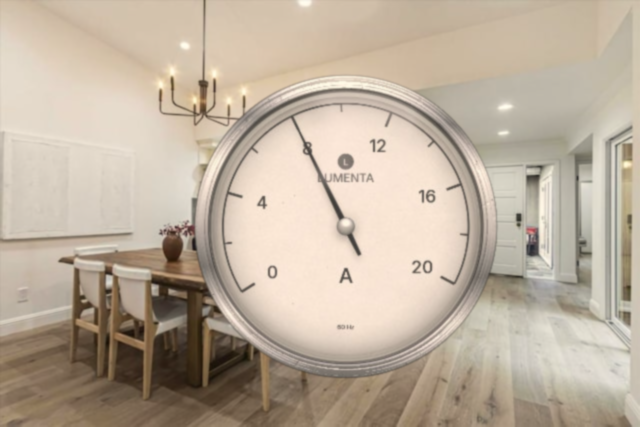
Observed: 8 A
